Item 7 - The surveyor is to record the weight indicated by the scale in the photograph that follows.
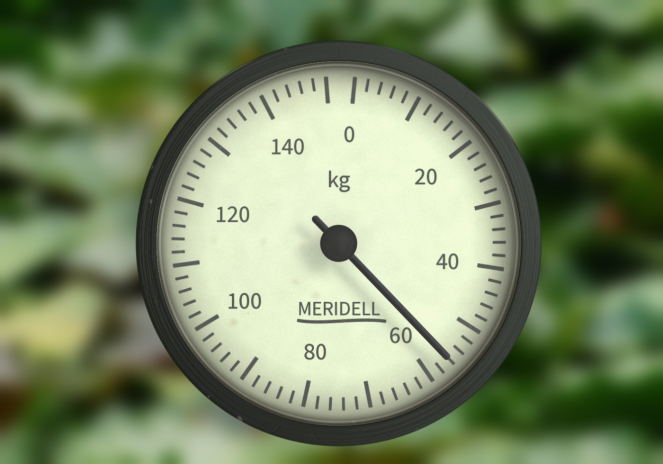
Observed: 56 kg
